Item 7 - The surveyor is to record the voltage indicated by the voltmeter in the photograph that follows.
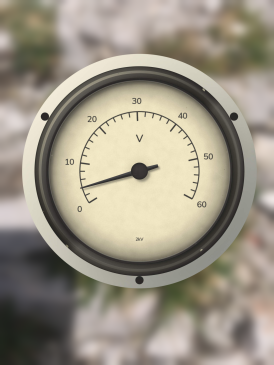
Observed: 4 V
